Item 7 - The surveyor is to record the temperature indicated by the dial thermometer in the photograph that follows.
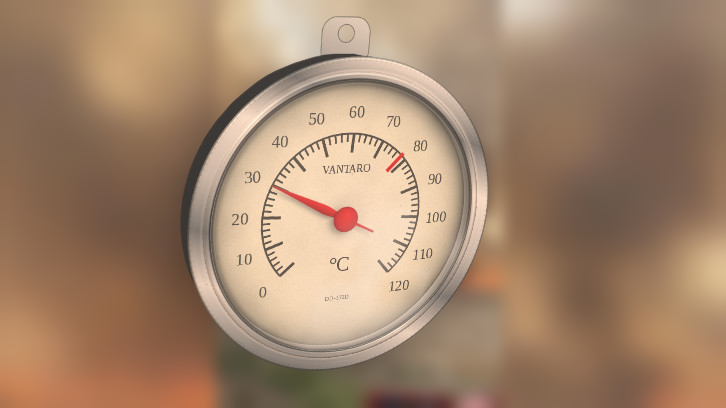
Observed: 30 °C
